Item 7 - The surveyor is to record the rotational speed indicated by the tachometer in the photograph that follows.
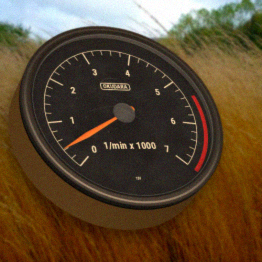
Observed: 400 rpm
